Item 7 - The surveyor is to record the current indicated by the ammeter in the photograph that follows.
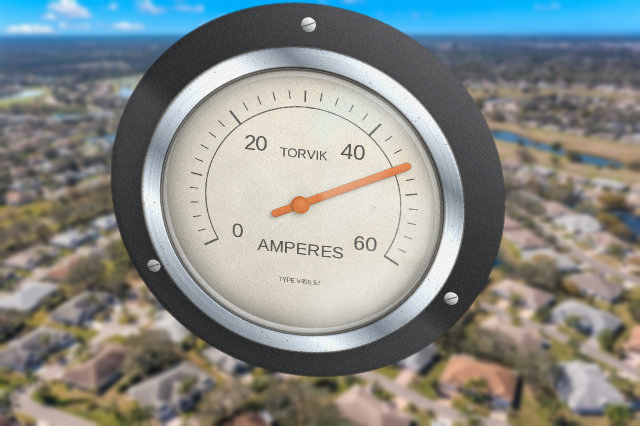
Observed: 46 A
